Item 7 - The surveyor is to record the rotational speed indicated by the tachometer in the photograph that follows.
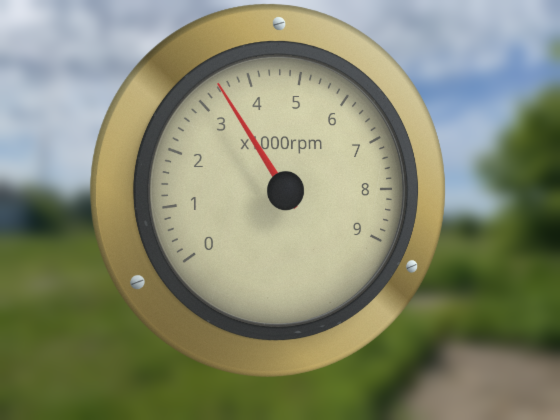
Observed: 3400 rpm
